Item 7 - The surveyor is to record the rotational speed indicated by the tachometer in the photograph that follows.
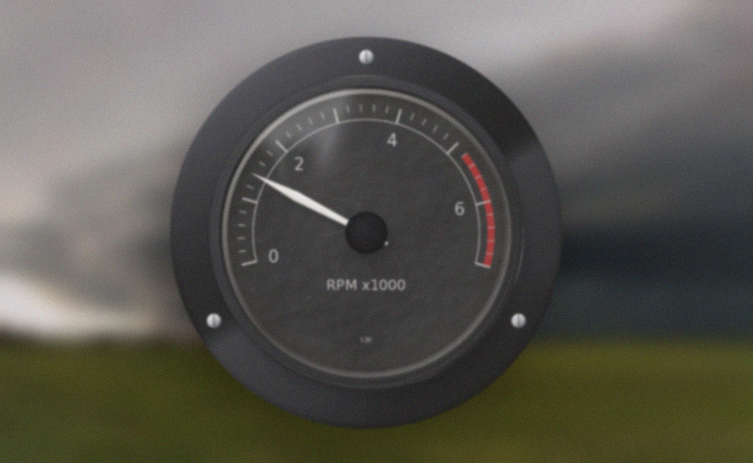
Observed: 1400 rpm
